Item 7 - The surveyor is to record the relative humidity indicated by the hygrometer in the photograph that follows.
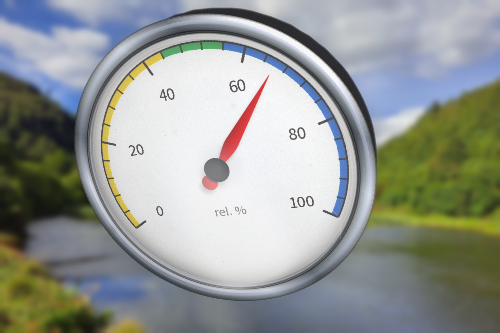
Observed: 66 %
